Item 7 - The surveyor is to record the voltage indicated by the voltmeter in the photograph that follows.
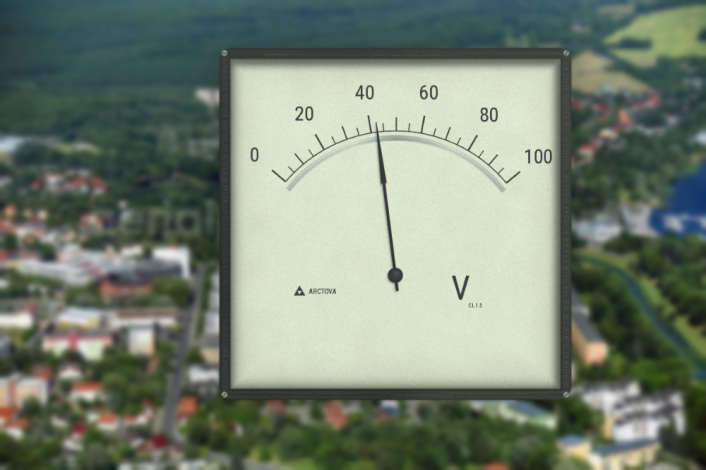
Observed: 42.5 V
